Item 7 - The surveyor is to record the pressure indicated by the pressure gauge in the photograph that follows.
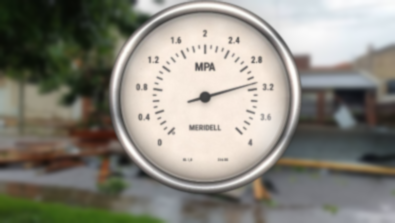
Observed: 3.1 MPa
